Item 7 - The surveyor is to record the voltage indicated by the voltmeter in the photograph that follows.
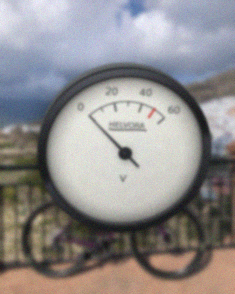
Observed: 0 V
